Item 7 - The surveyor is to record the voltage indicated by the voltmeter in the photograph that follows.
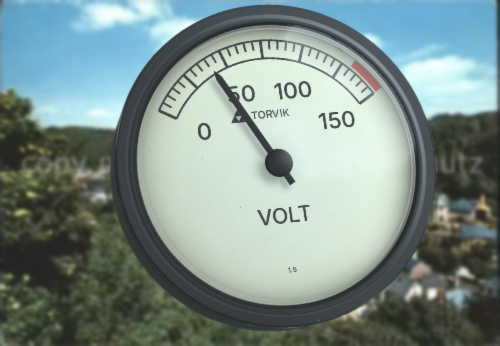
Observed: 40 V
